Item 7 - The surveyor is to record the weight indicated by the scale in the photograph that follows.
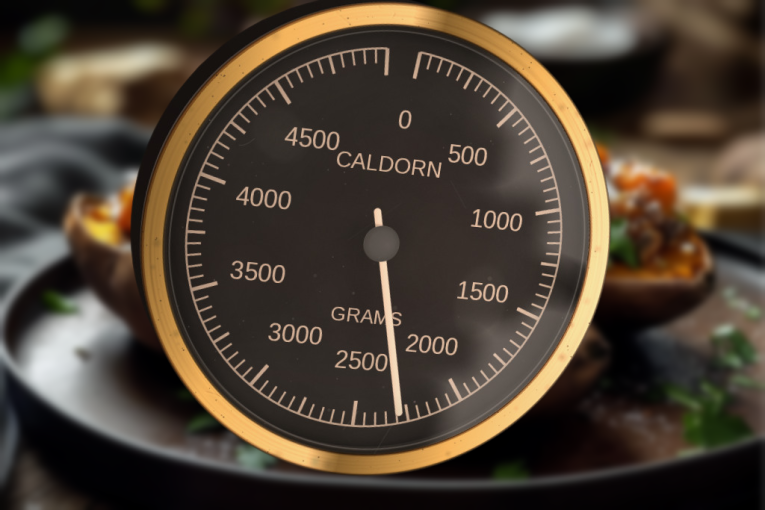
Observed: 2300 g
